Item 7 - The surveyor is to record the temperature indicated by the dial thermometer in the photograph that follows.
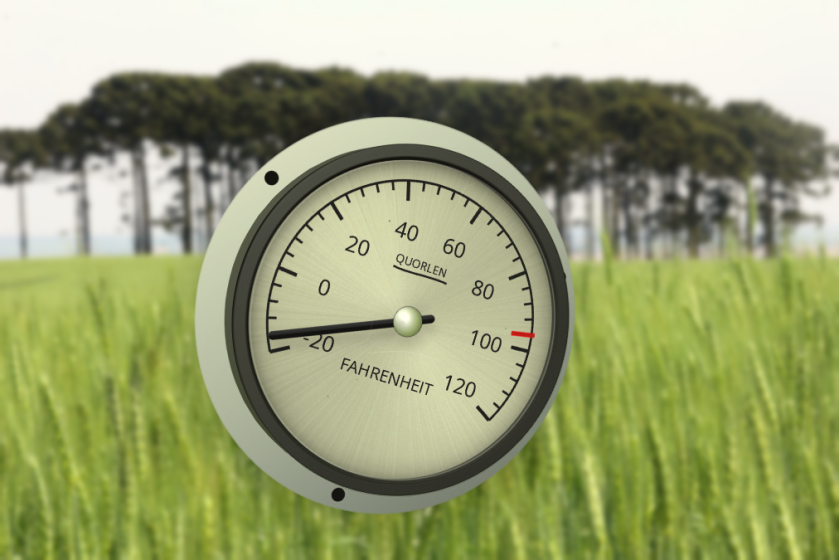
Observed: -16 °F
